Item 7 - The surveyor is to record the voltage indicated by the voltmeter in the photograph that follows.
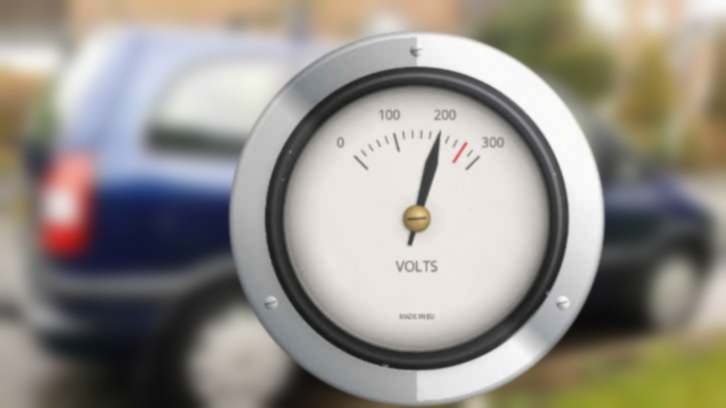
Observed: 200 V
